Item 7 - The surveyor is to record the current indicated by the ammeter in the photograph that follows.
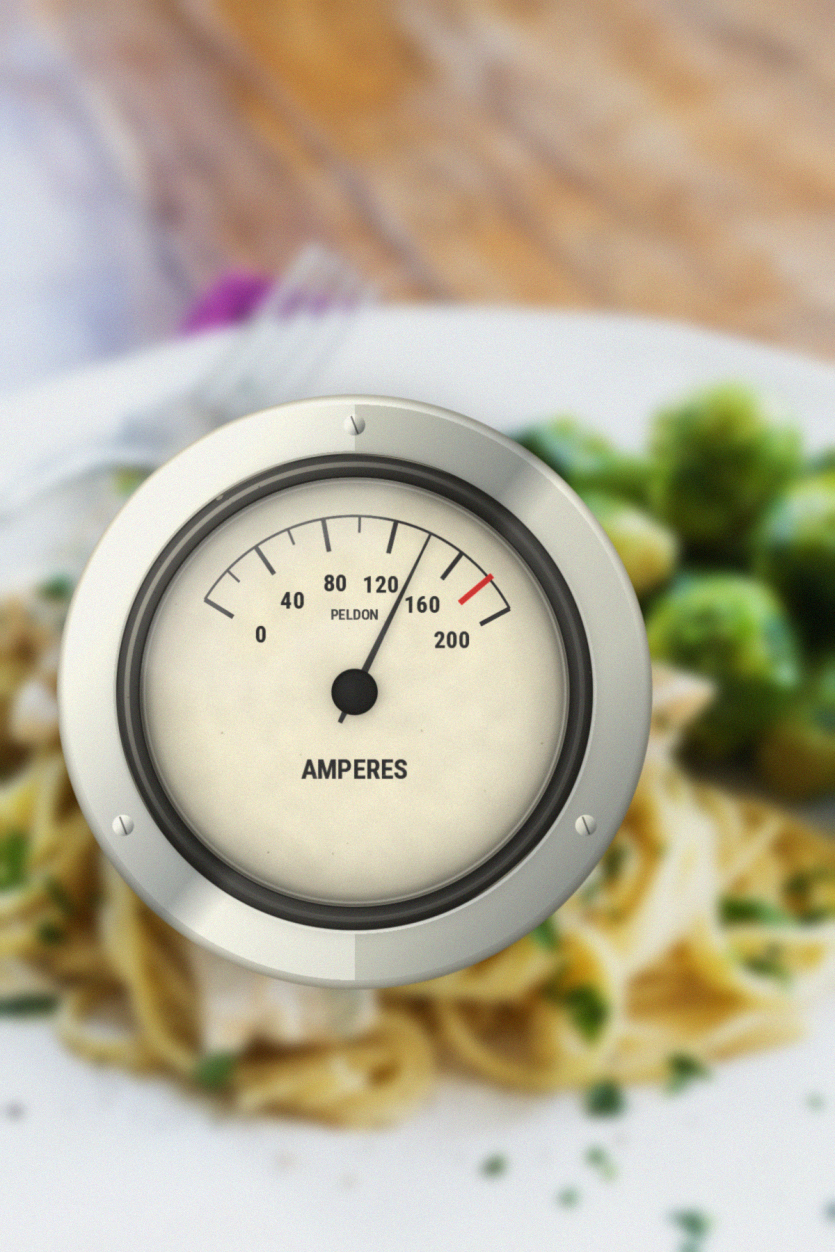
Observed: 140 A
